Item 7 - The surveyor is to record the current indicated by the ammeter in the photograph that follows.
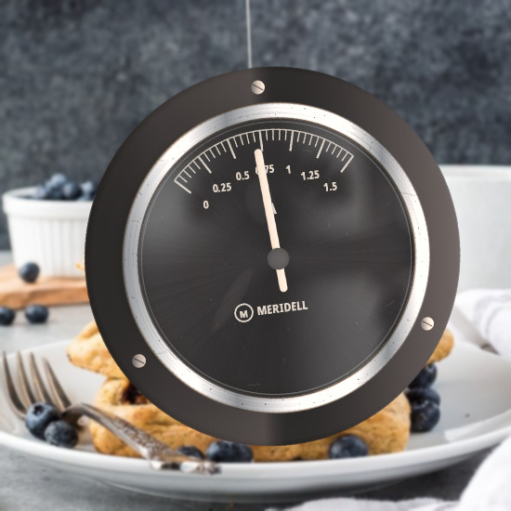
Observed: 0.7 A
